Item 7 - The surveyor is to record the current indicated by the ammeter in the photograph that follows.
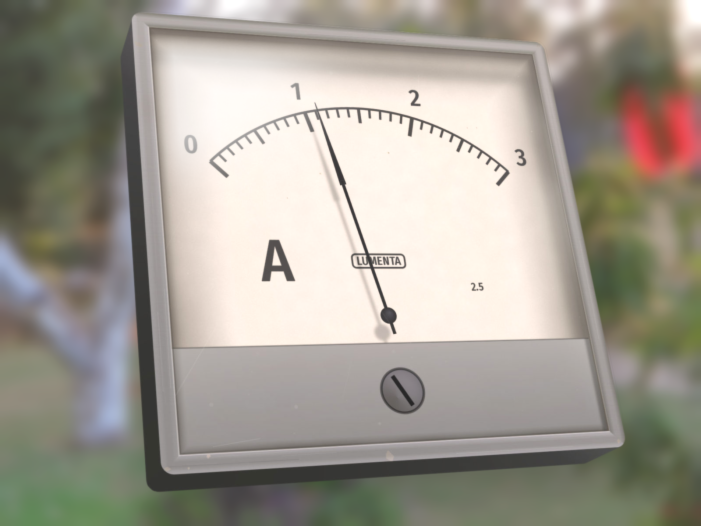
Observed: 1.1 A
